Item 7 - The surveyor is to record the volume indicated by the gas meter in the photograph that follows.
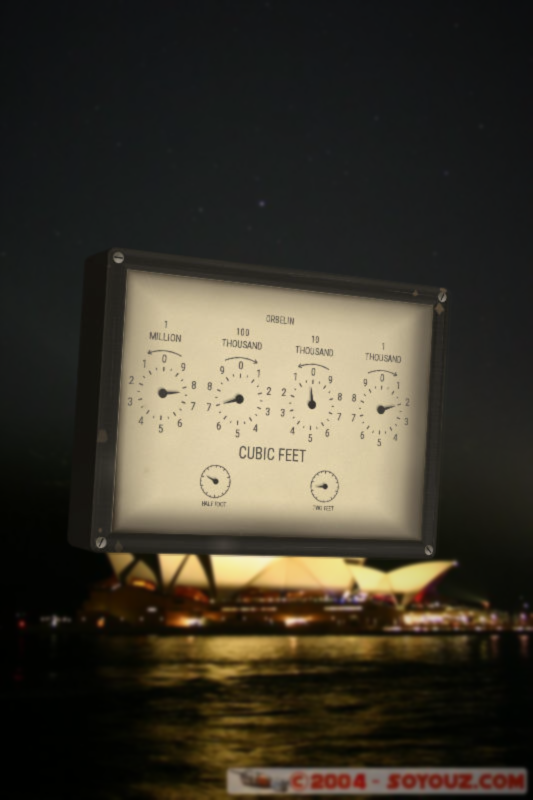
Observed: 770200 ft³
